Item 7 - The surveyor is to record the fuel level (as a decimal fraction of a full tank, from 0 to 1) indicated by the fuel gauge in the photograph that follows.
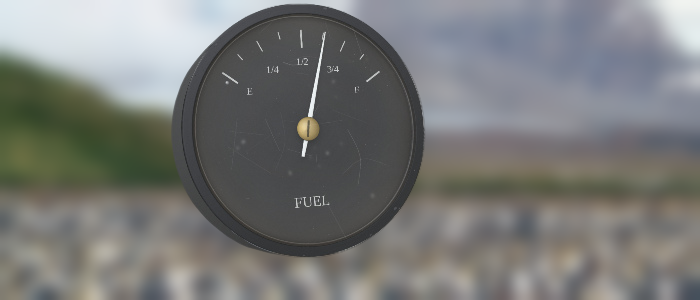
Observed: 0.625
